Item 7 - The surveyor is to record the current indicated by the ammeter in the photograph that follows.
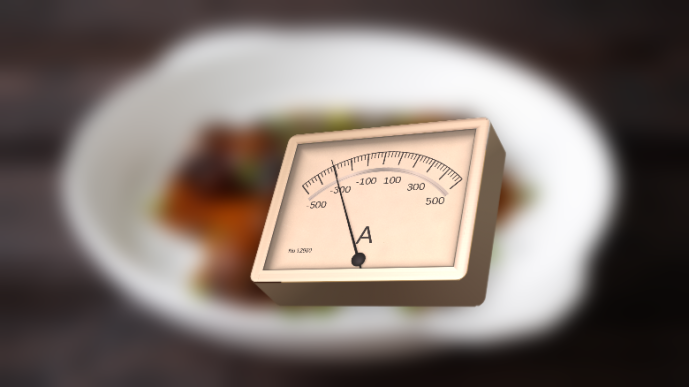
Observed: -300 A
